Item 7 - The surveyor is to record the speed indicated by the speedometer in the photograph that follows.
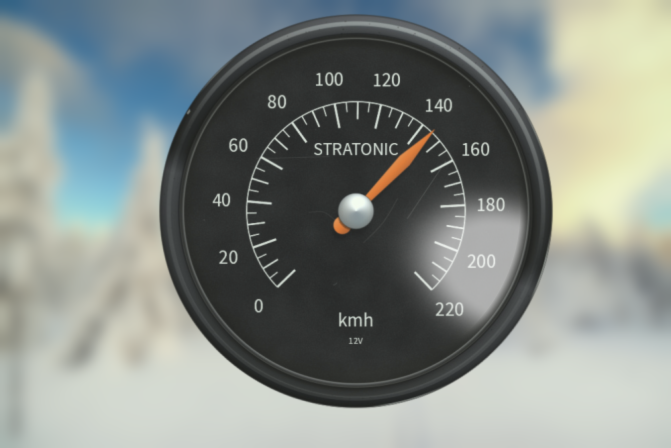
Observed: 145 km/h
